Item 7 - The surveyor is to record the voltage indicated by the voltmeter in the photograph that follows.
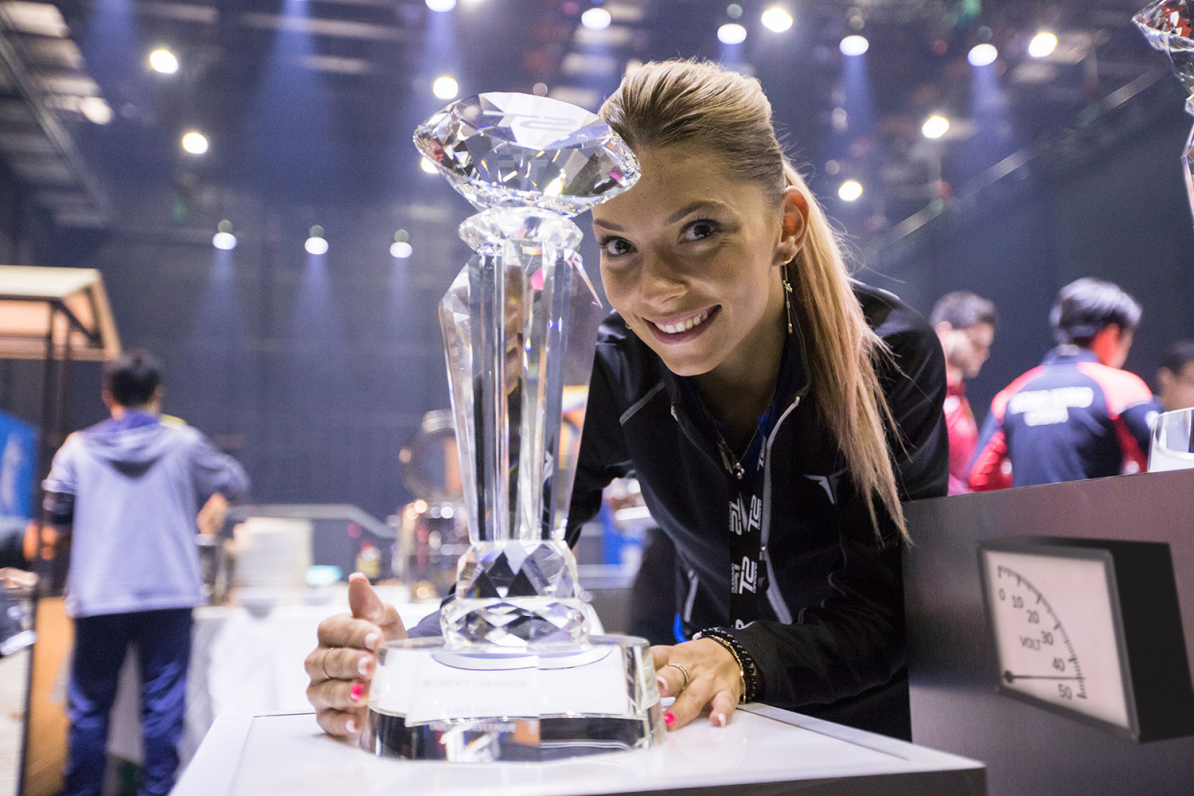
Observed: 45 V
